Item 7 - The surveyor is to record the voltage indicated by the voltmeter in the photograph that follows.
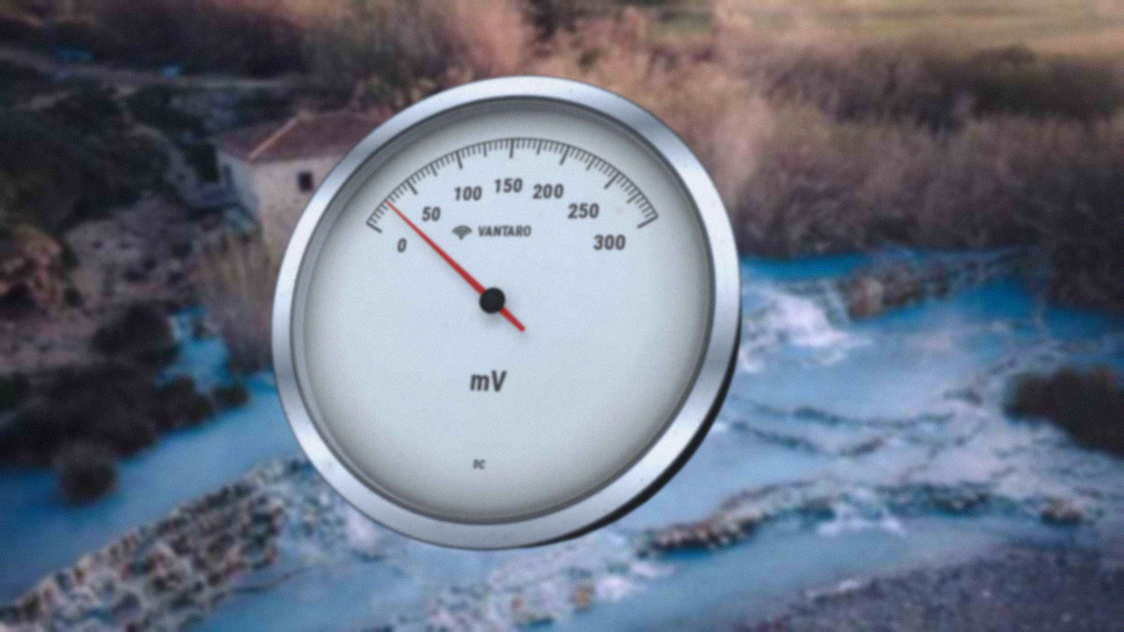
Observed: 25 mV
